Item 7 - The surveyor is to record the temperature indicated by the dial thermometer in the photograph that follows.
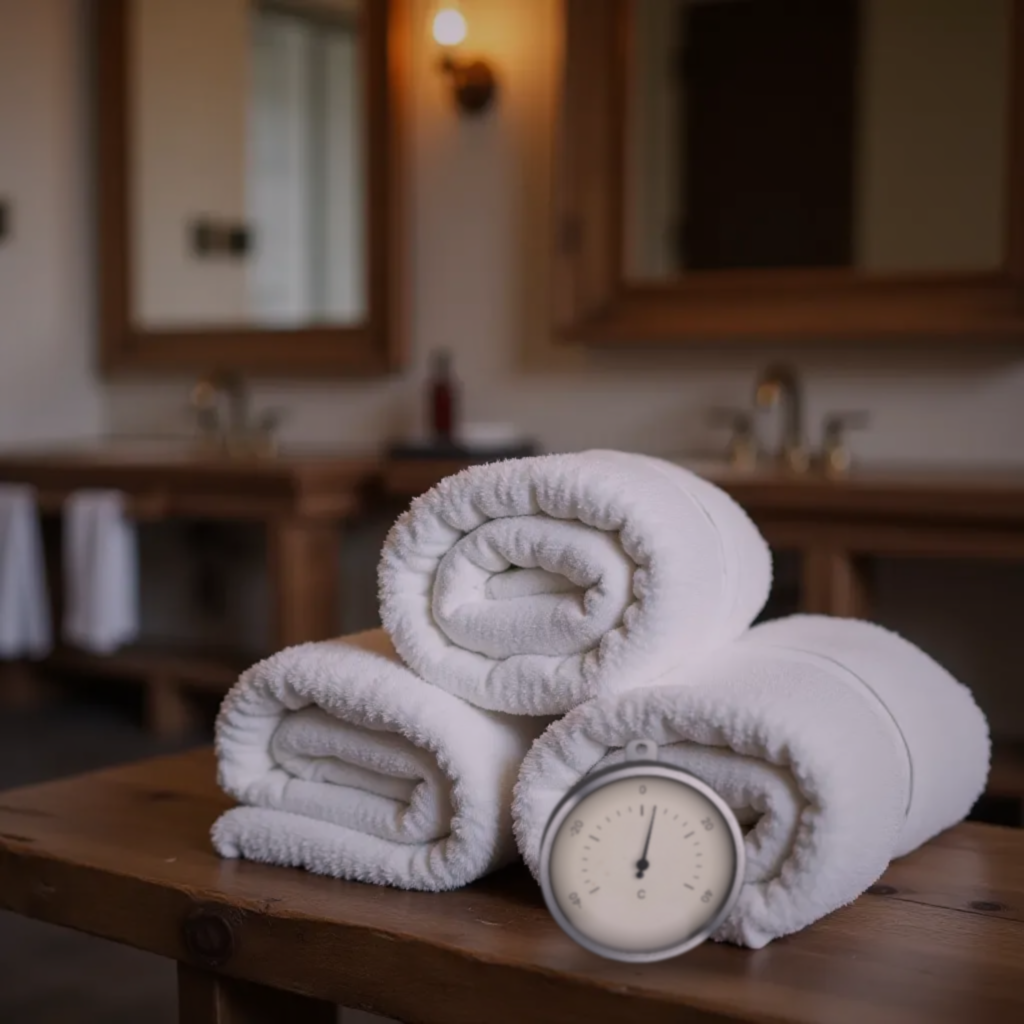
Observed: 4 °C
